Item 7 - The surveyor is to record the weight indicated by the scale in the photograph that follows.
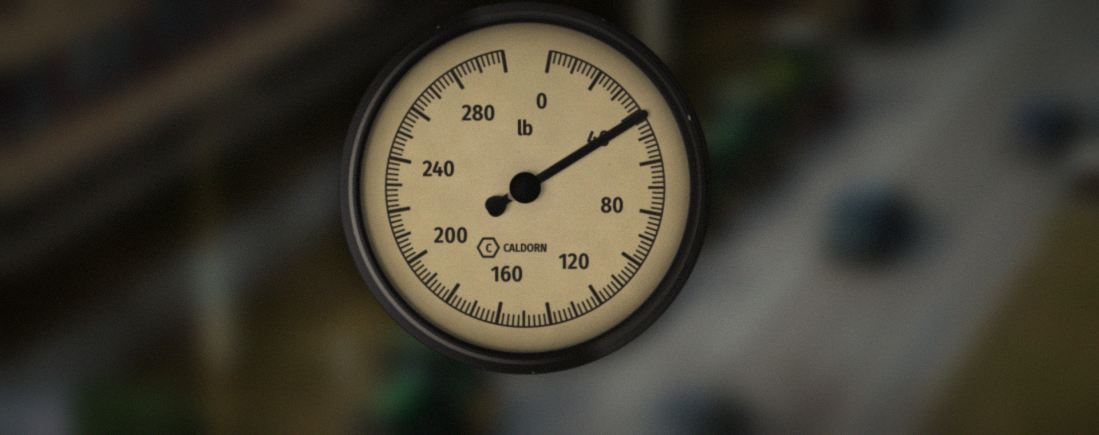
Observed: 42 lb
